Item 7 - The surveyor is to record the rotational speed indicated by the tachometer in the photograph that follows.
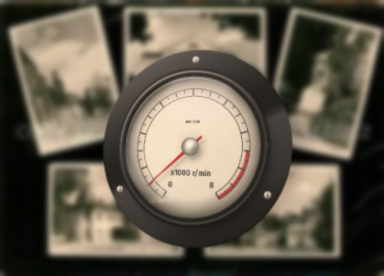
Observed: 500 rpm
